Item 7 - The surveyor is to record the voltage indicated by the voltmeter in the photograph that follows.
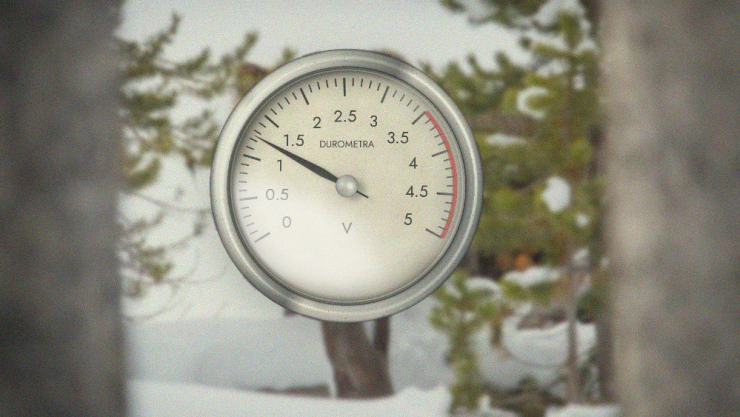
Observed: 1.25 V
